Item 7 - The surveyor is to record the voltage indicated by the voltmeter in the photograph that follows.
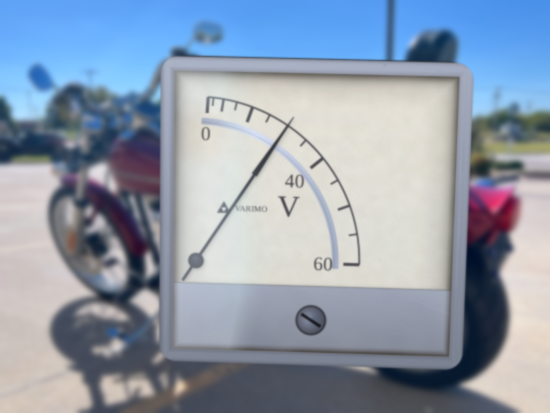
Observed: 30 V
